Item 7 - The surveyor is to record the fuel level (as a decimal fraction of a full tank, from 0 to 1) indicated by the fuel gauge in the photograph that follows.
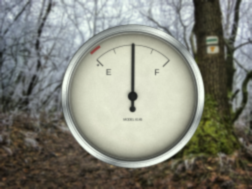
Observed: 0.5
